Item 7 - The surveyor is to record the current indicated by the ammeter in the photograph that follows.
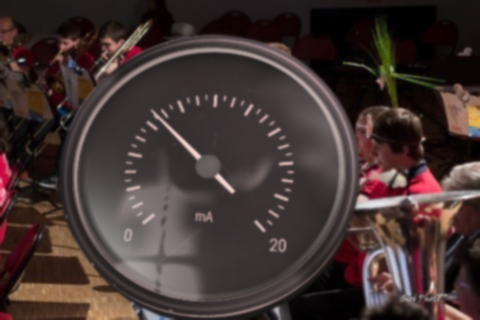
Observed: 6.5 mA
